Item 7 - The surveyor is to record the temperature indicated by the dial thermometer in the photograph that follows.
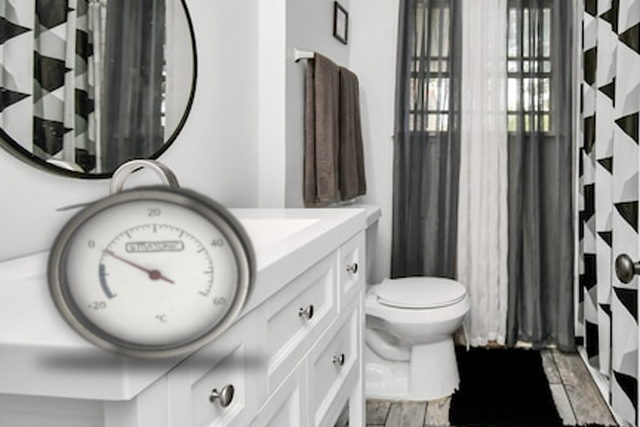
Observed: 0 °C
